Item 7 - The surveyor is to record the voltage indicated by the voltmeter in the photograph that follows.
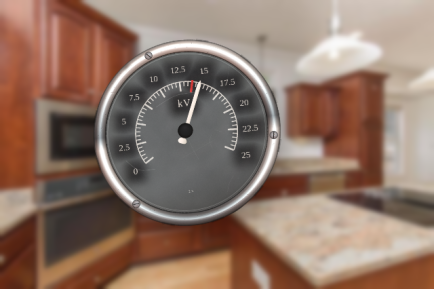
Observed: 15 kV
